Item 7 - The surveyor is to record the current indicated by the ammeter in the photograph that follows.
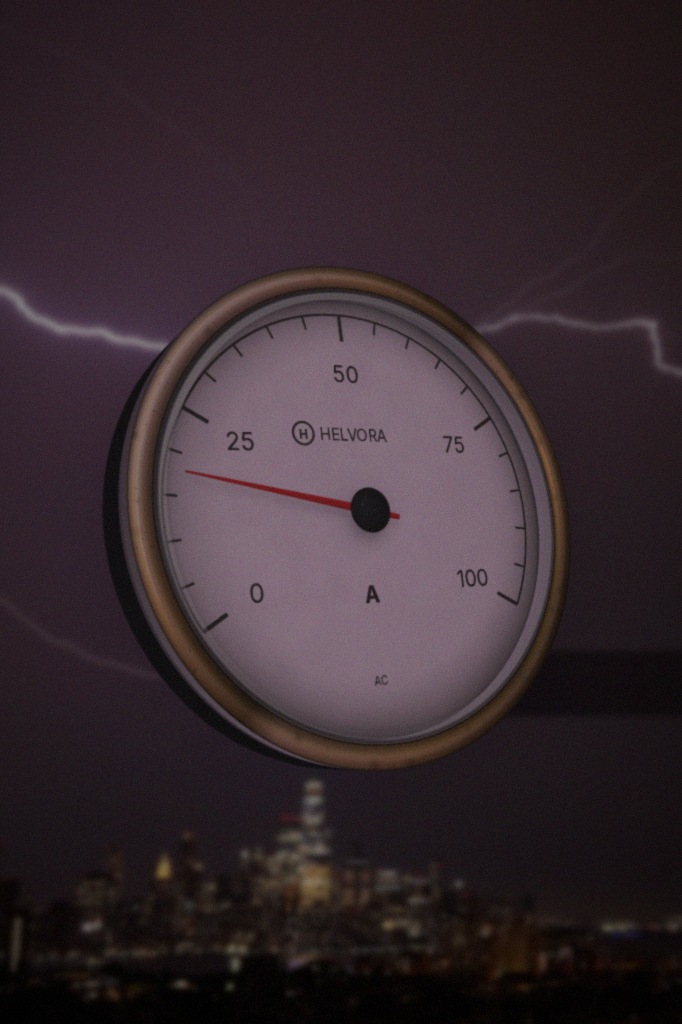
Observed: 17.5 A
